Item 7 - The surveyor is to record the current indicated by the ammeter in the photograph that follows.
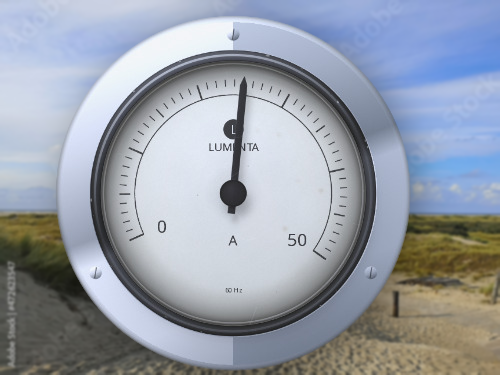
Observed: 25 A
